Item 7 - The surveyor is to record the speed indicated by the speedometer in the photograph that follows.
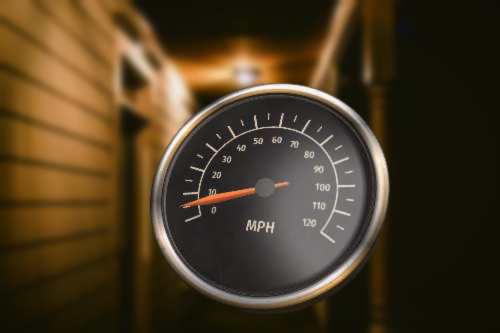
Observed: 5 mph
